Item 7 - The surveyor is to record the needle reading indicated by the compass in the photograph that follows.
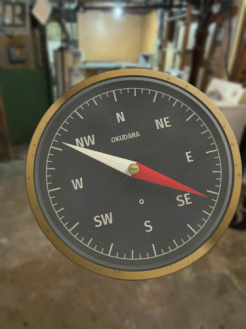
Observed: 125 °
